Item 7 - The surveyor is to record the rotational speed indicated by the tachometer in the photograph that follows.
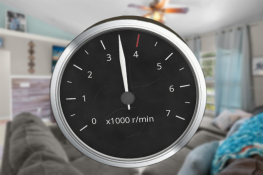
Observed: 3500 rpm
